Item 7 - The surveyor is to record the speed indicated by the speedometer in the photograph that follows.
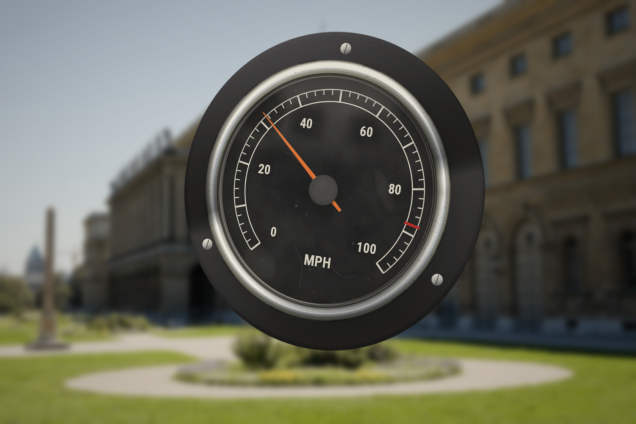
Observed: 32 mph
